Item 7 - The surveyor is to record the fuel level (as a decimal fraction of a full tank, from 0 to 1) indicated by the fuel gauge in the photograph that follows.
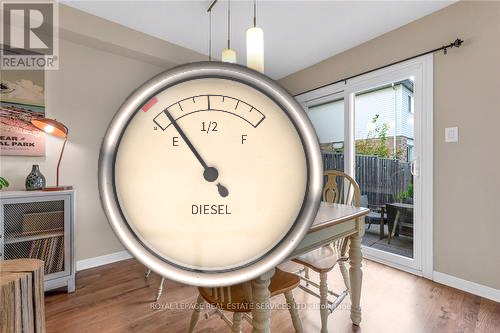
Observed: 0.125
